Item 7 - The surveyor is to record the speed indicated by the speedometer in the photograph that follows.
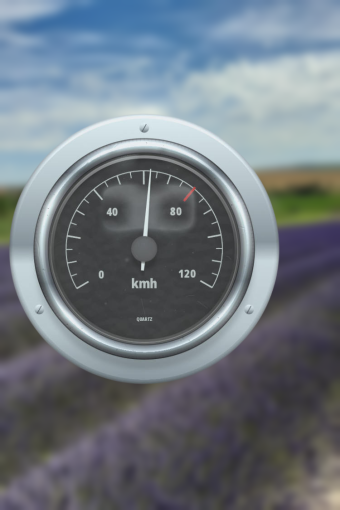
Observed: 62.5 km/h
